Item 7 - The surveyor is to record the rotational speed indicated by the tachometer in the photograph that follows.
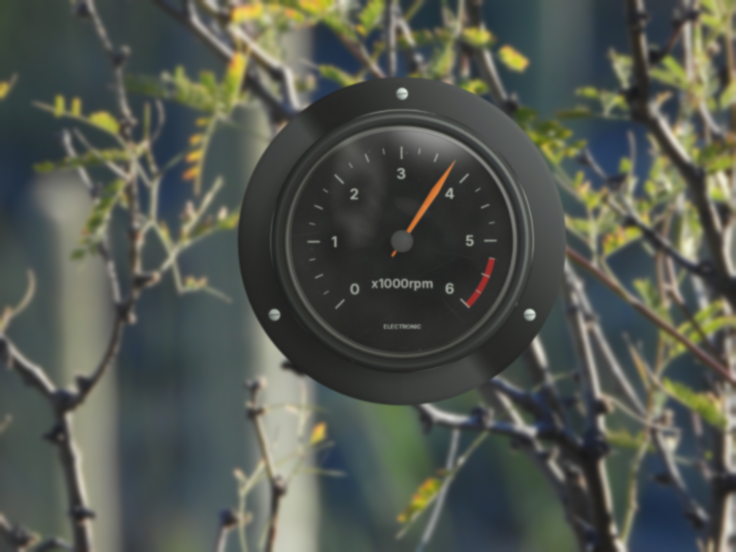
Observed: 3750 rpm
